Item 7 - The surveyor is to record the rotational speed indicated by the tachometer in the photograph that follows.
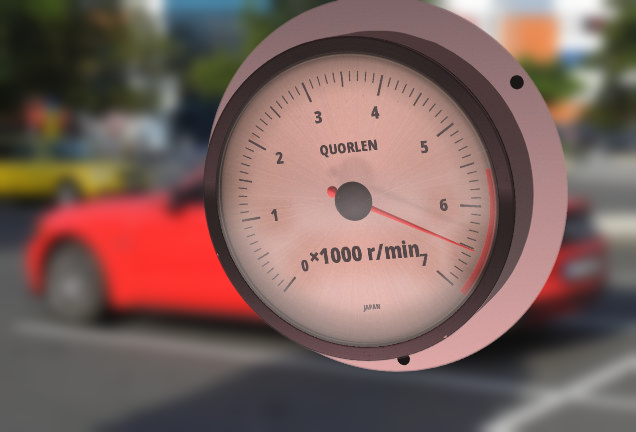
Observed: 6500 rpm
